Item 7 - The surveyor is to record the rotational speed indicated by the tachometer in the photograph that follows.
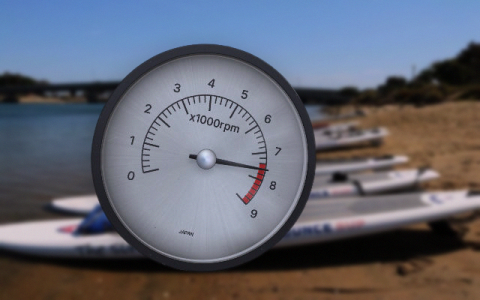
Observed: 7600 rpm
